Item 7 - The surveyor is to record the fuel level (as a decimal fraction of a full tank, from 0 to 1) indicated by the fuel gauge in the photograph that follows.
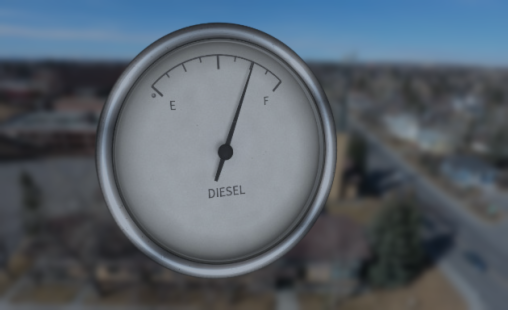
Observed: 0.75
